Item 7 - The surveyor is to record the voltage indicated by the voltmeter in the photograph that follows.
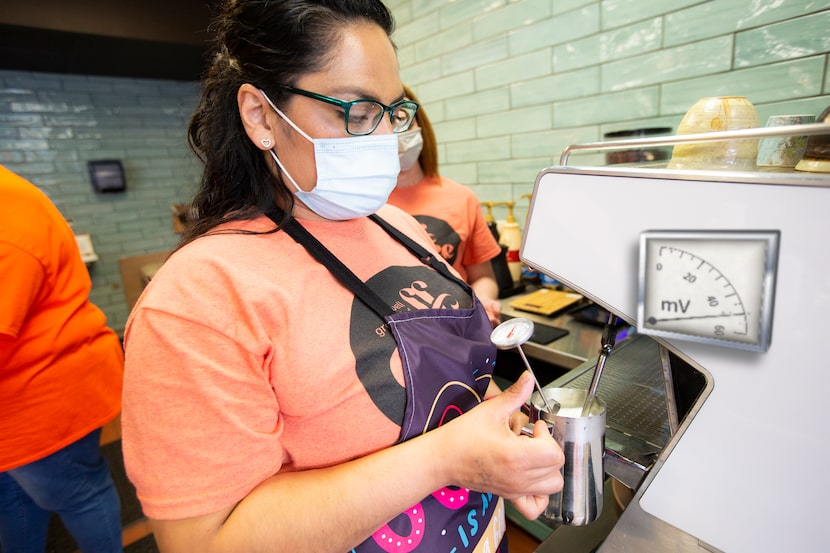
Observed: 50 mV
